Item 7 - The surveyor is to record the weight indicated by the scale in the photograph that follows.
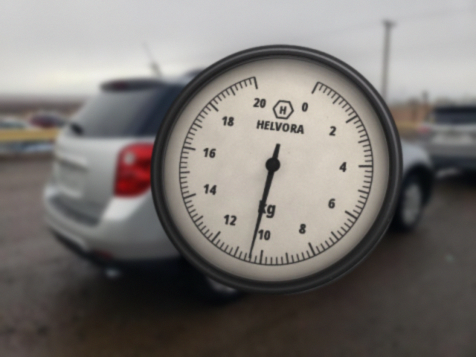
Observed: 10.4 kg
